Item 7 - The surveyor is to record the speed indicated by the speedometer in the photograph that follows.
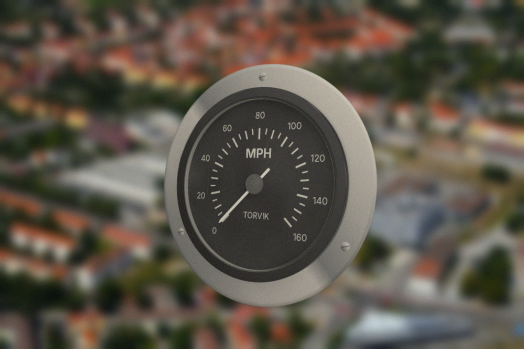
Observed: 0 mph
